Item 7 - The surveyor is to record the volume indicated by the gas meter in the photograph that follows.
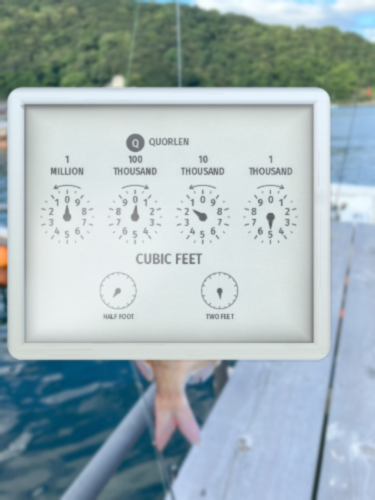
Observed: 1500 ft³
